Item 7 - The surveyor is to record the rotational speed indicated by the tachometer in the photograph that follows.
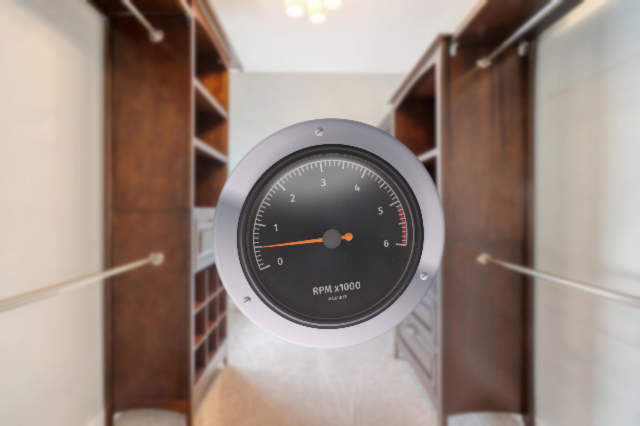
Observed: 500 rpm
